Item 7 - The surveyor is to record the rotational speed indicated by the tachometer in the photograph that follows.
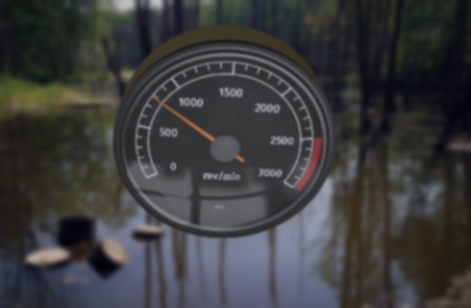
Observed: 800 rpm
